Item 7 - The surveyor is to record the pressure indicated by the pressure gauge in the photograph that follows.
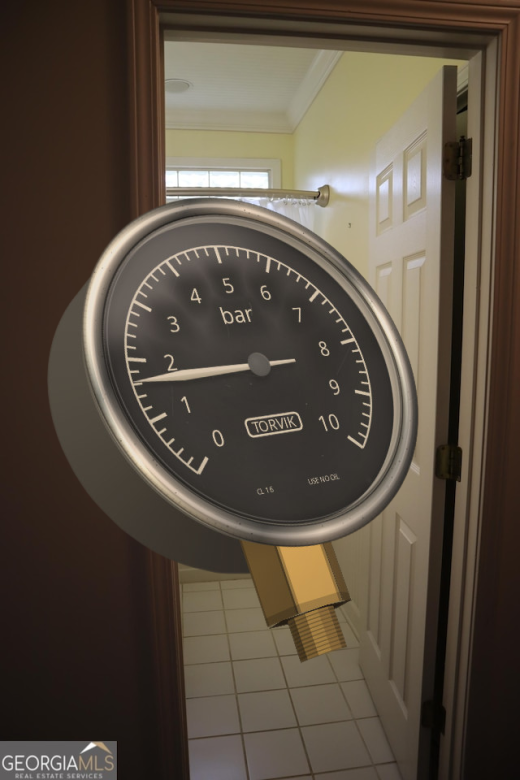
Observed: 1.6 bar
